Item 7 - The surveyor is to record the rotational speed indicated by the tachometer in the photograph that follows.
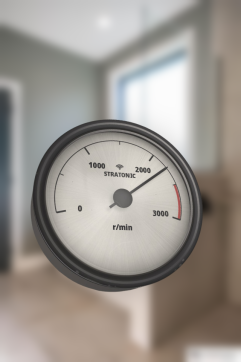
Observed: 2250 rpm
